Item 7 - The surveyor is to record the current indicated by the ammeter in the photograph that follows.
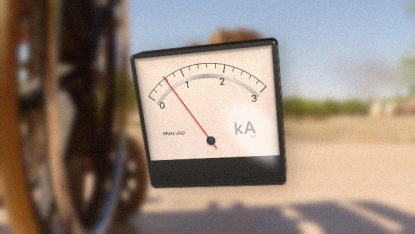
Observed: 0.6 kA
